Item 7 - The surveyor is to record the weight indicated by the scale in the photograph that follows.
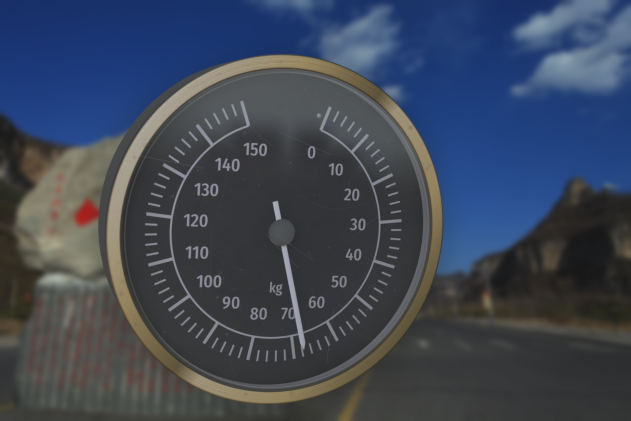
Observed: 68 kg
